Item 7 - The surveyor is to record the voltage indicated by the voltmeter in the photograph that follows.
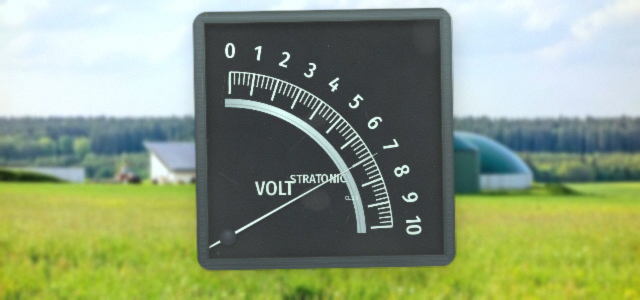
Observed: 7 V
